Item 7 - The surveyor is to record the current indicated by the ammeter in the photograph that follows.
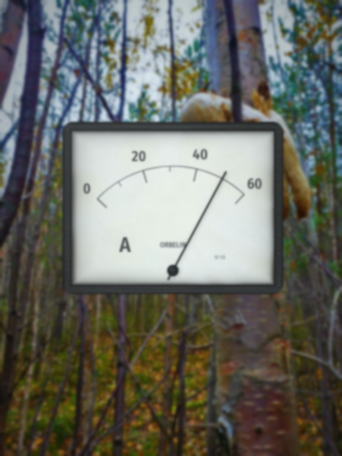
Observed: 50 A
